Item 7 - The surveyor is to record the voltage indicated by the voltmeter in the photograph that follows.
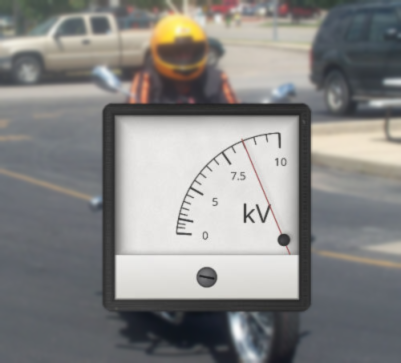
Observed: 8.5 kV
